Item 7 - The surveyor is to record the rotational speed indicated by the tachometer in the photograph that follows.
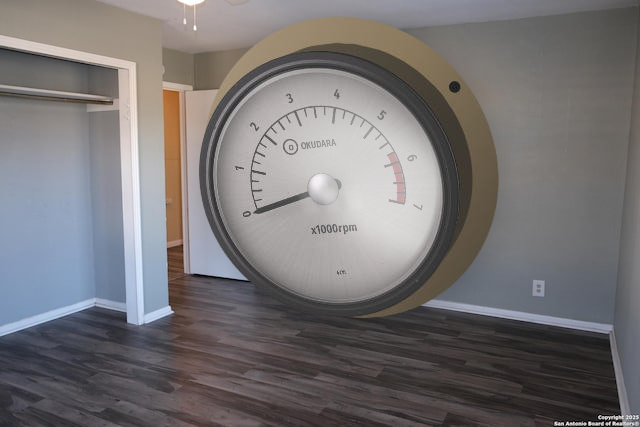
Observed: 0 rpm
